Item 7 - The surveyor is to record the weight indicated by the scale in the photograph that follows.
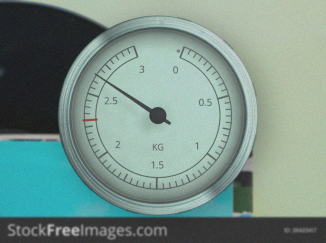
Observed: 2.65 kg
